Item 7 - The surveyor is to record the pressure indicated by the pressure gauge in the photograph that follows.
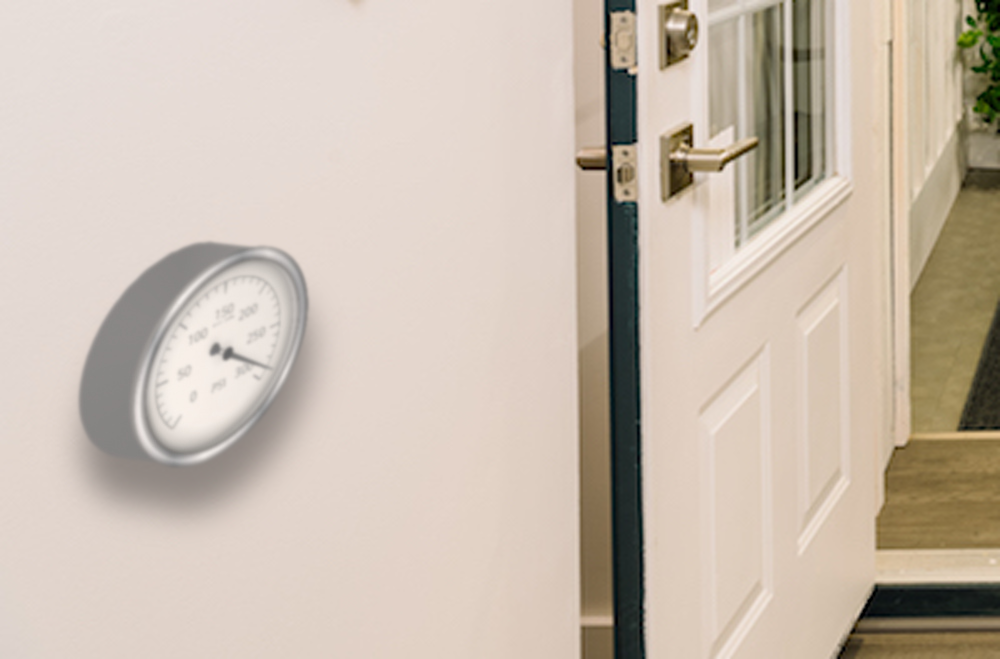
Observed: 290 psi
